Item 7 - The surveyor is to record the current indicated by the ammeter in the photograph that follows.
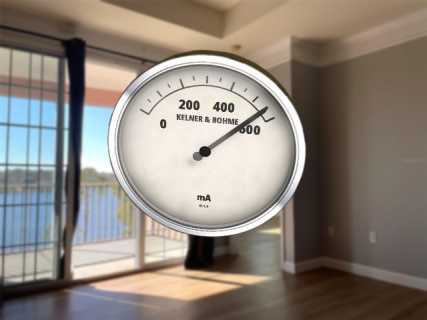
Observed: 550 mA
